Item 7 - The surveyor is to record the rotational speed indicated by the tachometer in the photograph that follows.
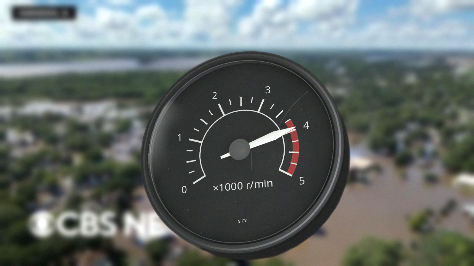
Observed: 4000 rpm
